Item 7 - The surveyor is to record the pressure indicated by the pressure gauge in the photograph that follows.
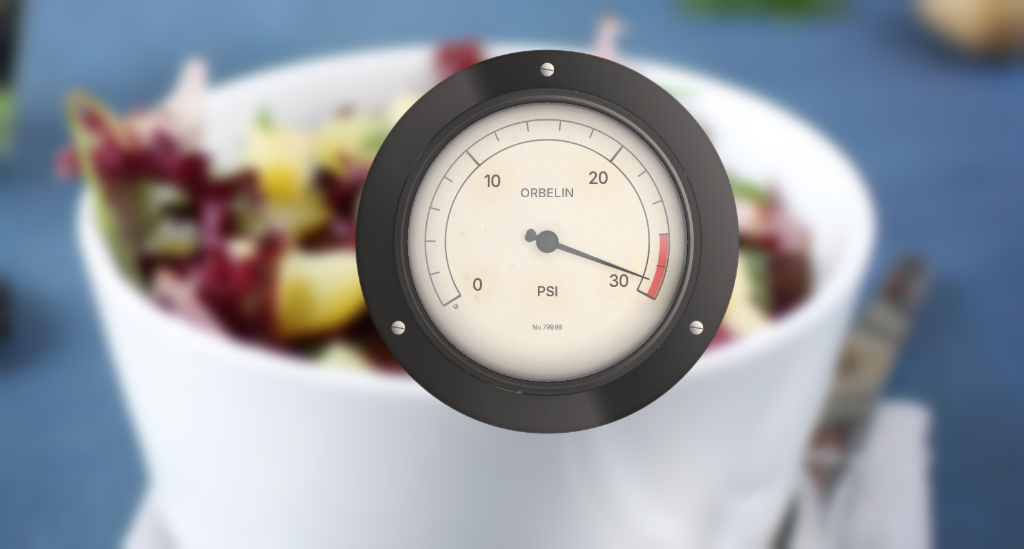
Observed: 29 psi
